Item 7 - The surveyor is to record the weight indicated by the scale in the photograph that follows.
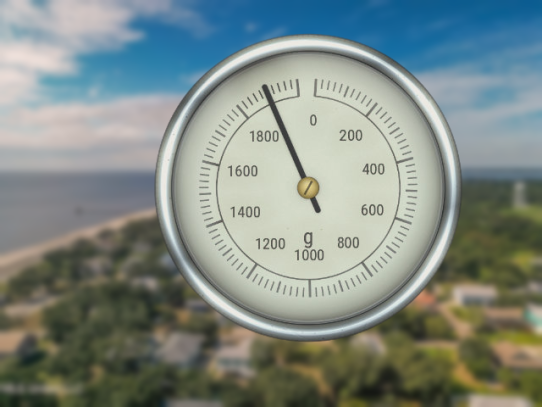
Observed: 1900 g
